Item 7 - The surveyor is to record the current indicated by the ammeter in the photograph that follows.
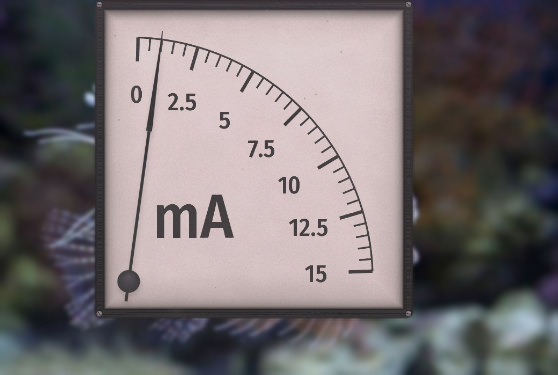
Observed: 1 mA
